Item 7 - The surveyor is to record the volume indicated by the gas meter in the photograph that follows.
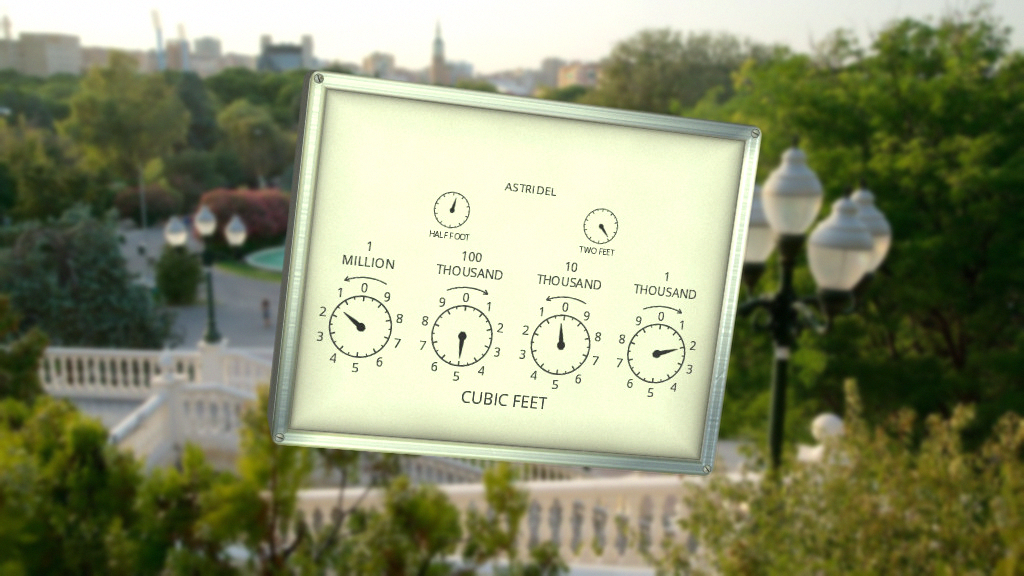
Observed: 150200 ft³
